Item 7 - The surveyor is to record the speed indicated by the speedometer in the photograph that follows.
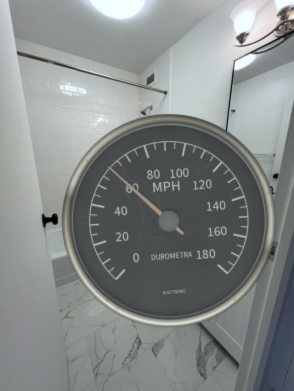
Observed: 60 mph
